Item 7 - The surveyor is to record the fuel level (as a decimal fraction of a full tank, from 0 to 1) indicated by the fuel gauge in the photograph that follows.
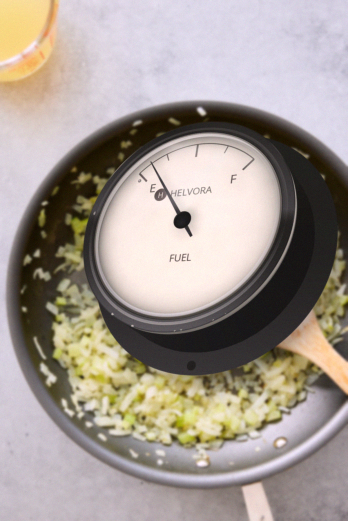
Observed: 0.125
